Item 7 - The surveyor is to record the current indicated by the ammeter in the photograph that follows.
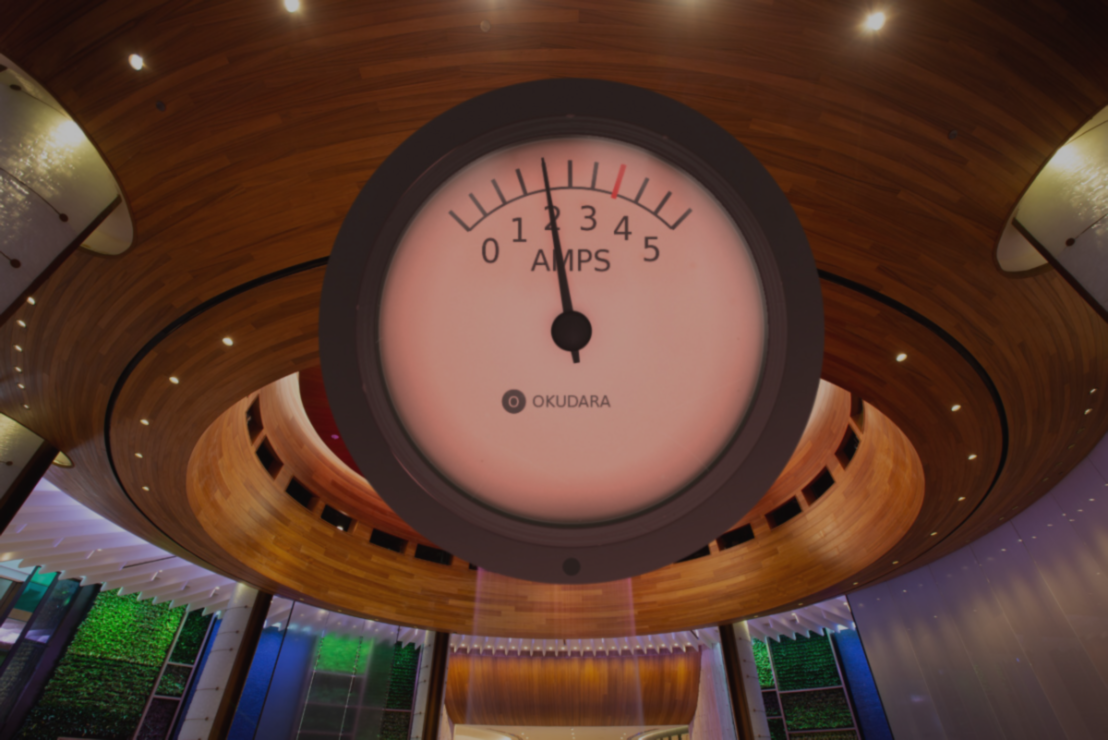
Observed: 2 A
